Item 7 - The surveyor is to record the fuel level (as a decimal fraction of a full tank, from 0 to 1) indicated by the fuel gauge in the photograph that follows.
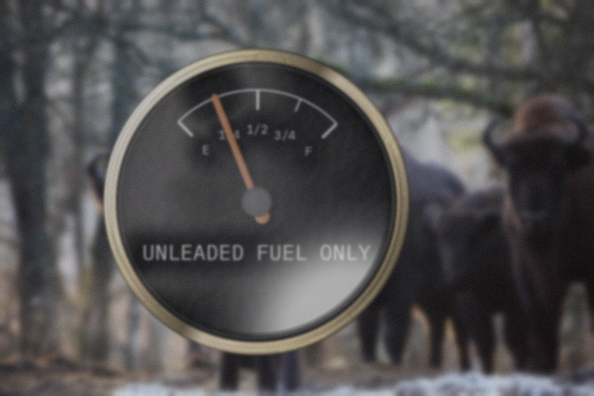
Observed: 0.25
